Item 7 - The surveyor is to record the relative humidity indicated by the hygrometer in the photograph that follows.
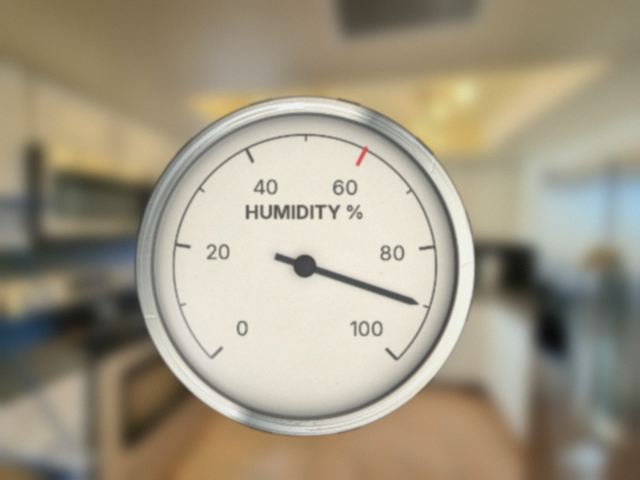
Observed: 90 %
